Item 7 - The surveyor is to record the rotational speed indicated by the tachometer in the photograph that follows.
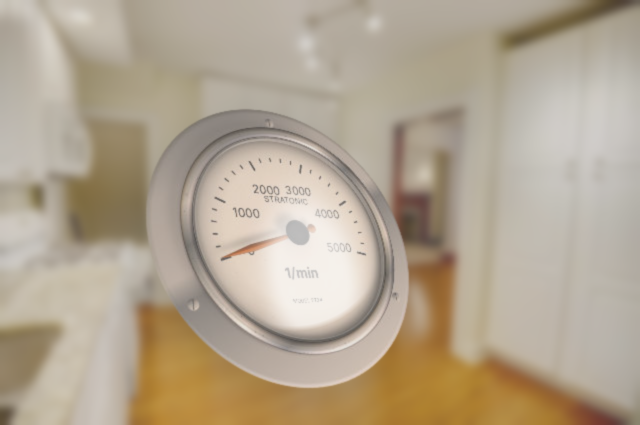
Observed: 0 rpm
